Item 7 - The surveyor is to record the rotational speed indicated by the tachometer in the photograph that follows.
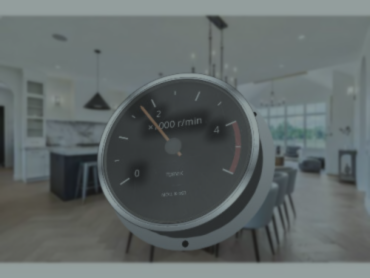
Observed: 1750 rpm
